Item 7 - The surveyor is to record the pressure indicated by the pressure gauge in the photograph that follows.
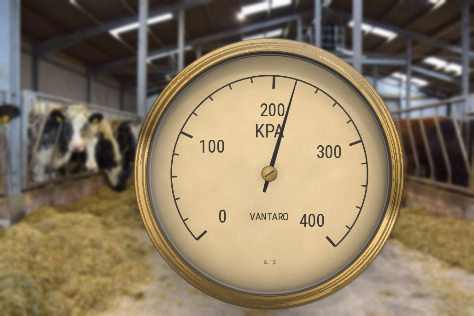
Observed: 220 kPa
